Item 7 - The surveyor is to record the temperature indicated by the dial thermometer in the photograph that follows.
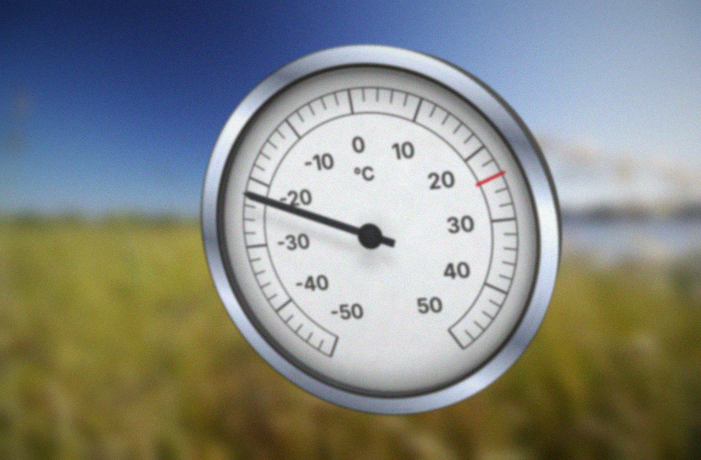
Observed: -22 °C
